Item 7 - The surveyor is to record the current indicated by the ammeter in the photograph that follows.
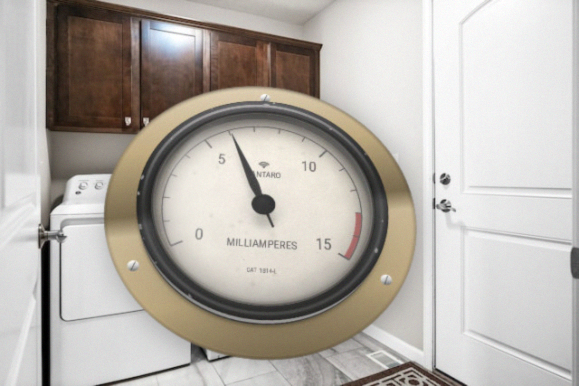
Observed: 6 mA
